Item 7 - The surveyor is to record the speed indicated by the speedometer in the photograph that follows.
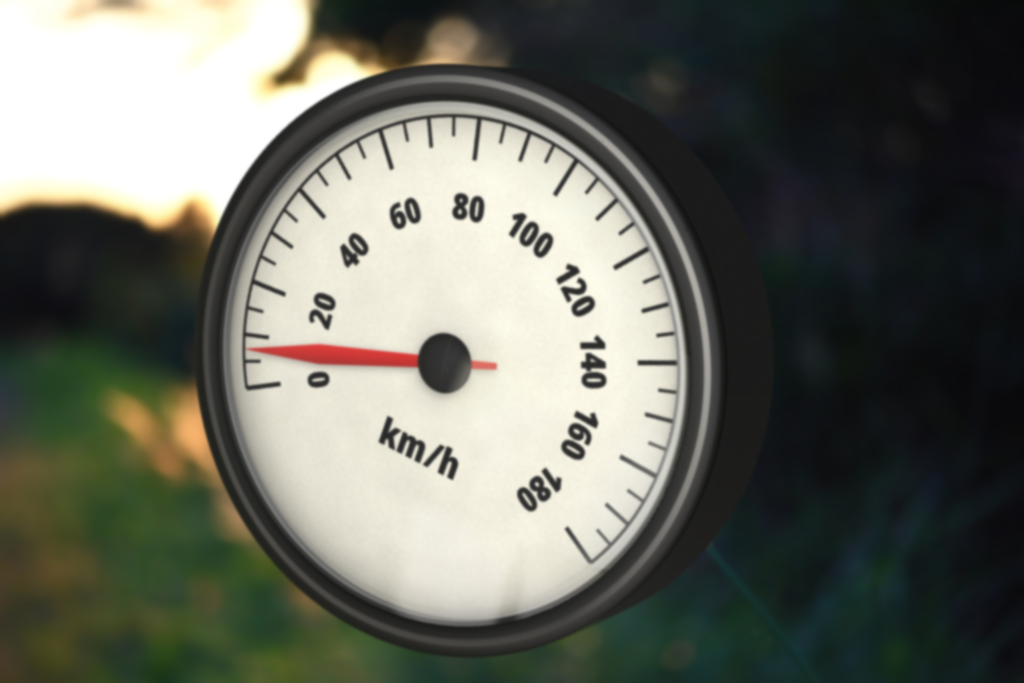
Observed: 7.5 km/h
